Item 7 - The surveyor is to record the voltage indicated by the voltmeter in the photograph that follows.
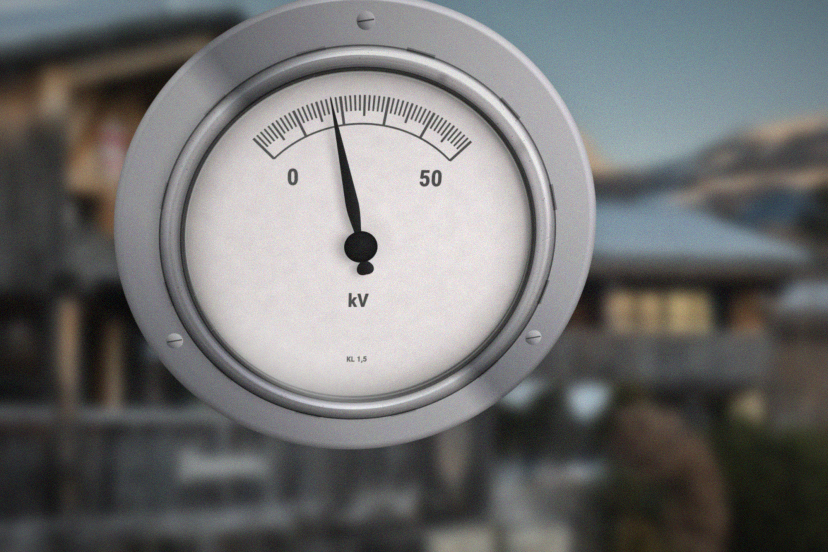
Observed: 18 kV
